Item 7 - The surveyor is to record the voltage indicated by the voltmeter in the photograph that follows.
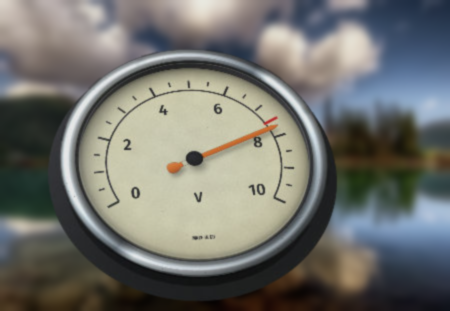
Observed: 7.75 V
